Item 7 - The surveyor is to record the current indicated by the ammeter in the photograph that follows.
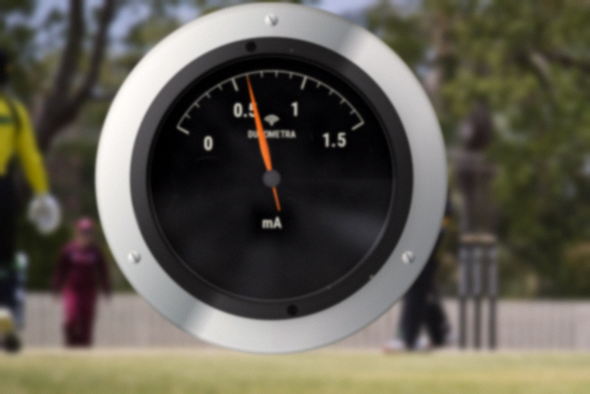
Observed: 0.6 mA
